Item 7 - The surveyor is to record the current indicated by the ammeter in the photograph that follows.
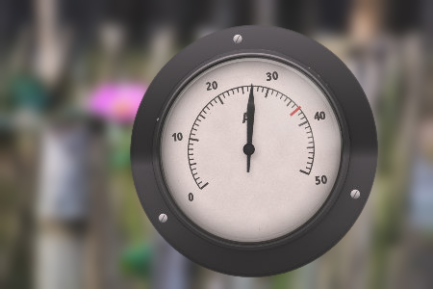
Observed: 27 A
